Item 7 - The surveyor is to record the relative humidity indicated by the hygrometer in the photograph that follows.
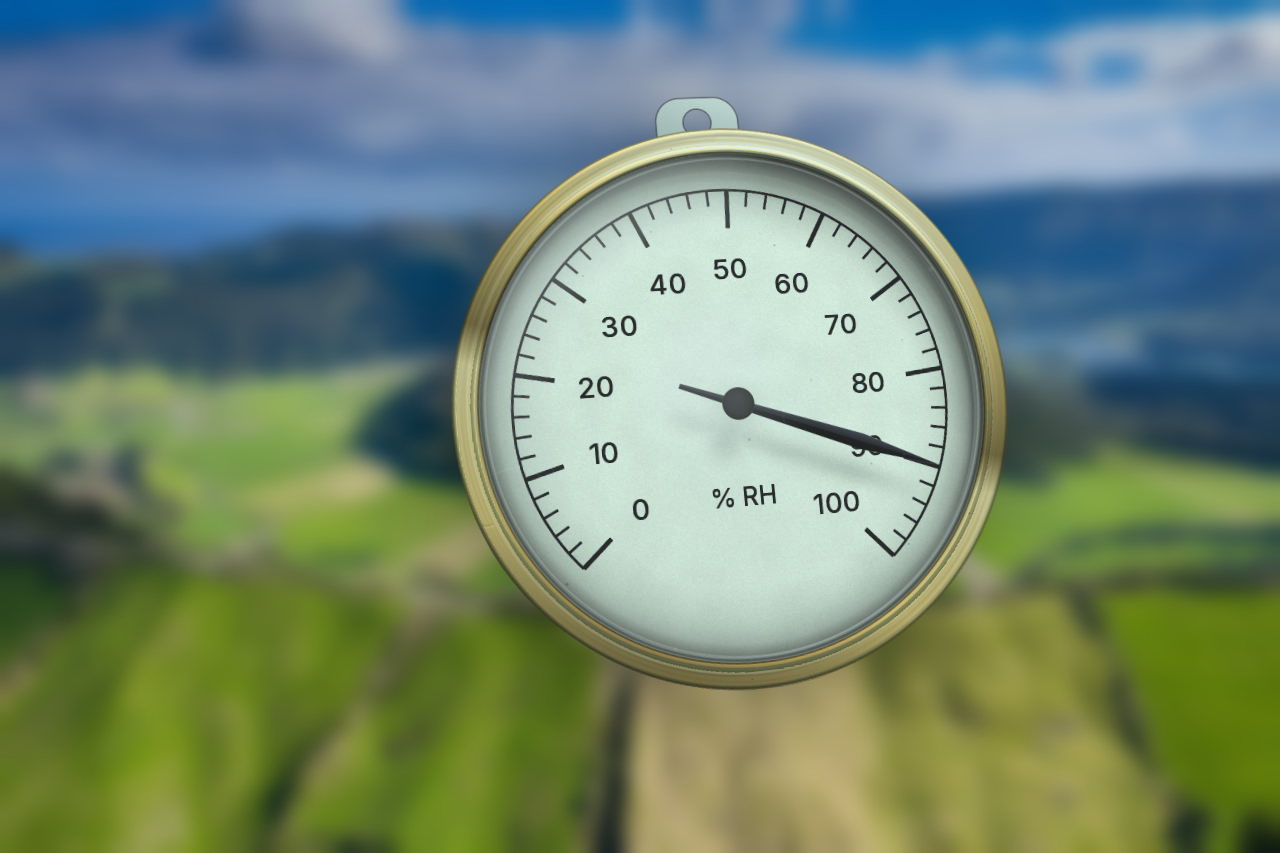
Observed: 90 %
